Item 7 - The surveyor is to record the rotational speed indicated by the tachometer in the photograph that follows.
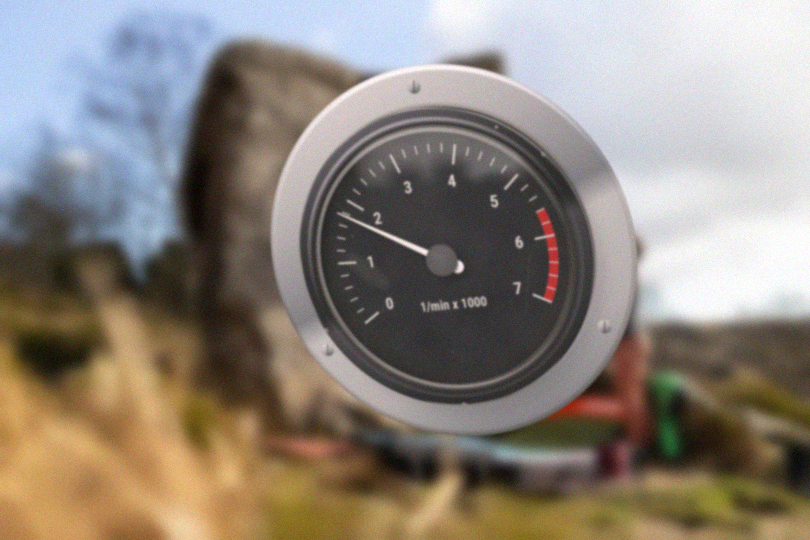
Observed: 1800 rpm
